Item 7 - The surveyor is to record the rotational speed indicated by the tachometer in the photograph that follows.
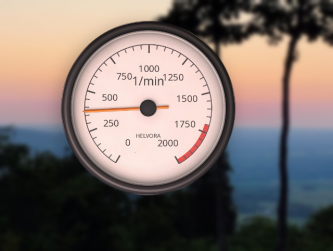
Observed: 375 rpm
